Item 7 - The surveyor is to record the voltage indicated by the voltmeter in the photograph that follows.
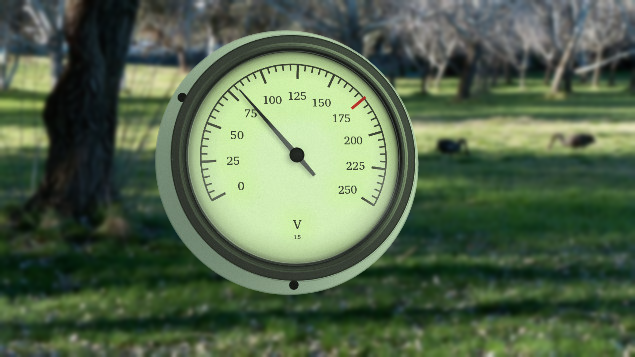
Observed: 80 V
